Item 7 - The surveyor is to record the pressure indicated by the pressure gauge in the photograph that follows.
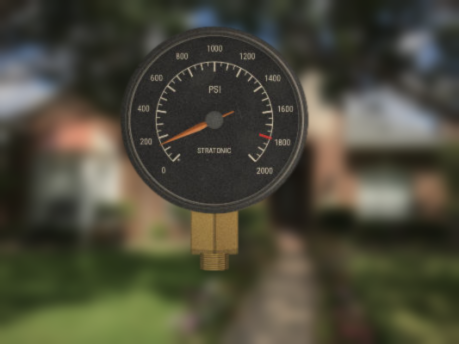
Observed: 150 psi
